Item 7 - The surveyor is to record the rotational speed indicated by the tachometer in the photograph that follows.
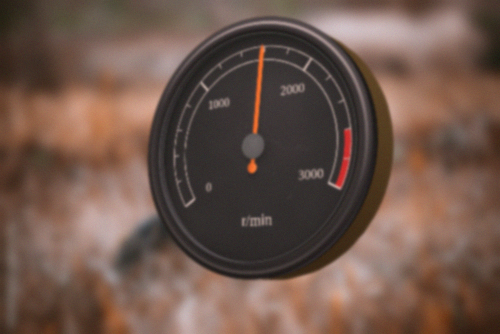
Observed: 1600 rpm
